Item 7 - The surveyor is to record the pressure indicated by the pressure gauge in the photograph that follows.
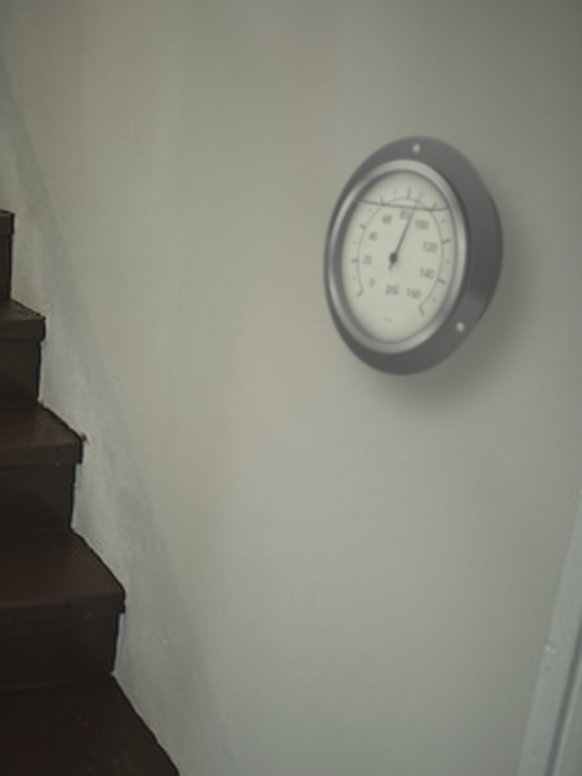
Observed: 90 psi
